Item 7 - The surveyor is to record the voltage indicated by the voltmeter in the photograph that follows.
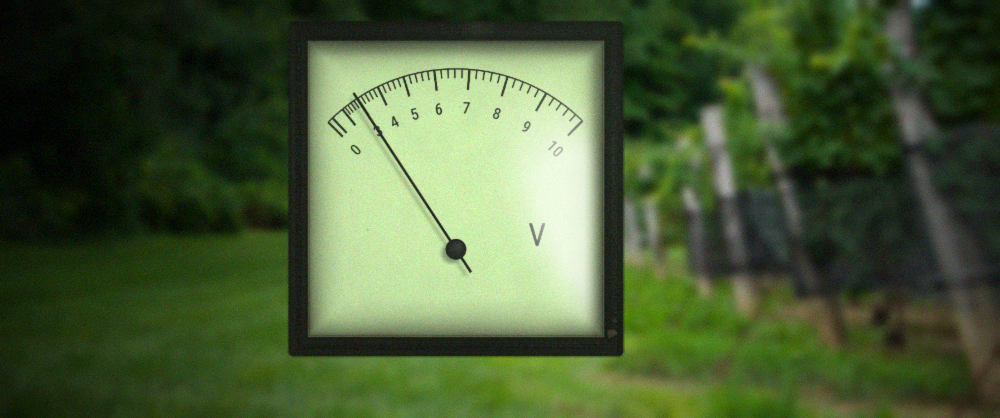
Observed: 3 V
